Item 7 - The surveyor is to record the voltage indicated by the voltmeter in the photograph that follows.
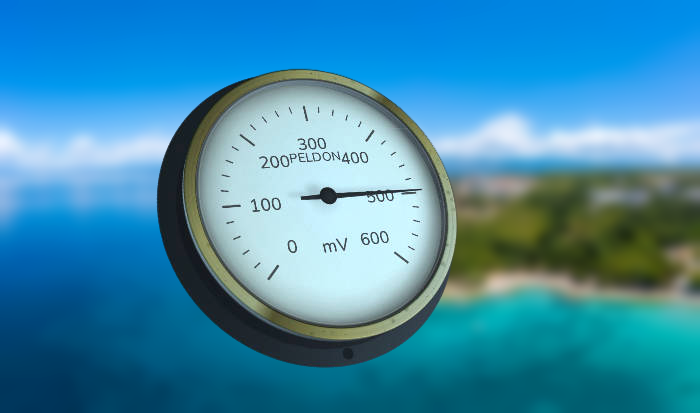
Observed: 500 mV
